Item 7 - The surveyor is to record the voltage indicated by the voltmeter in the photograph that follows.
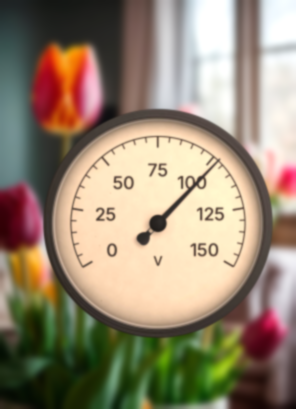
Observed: 102.5 V
